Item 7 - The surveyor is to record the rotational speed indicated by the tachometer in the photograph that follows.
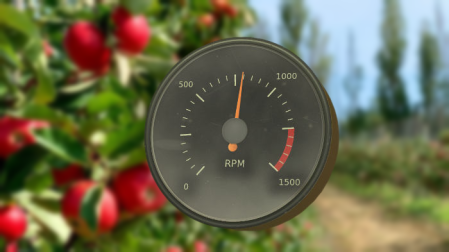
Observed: 800 rpm
